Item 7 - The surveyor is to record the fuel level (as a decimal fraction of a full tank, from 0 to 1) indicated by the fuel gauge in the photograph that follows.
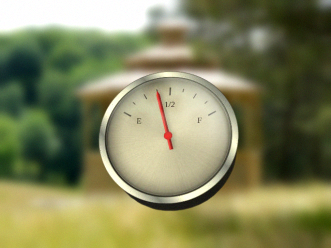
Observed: 0.375
